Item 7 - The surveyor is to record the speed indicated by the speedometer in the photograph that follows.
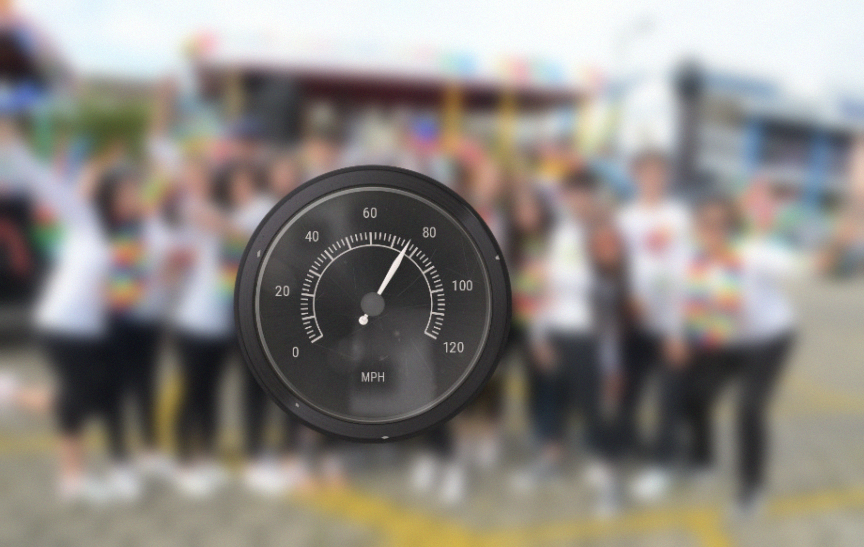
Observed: 76 mph
